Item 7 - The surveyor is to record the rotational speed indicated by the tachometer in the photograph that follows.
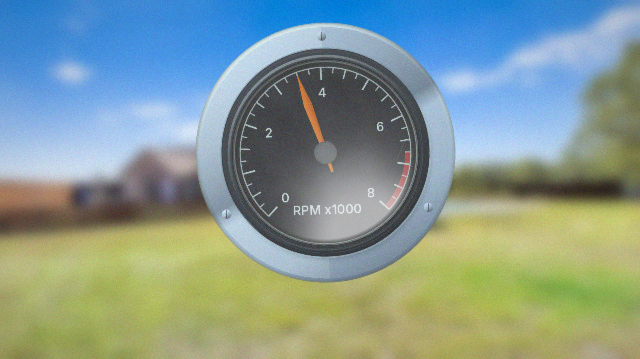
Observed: 3500 rpm
